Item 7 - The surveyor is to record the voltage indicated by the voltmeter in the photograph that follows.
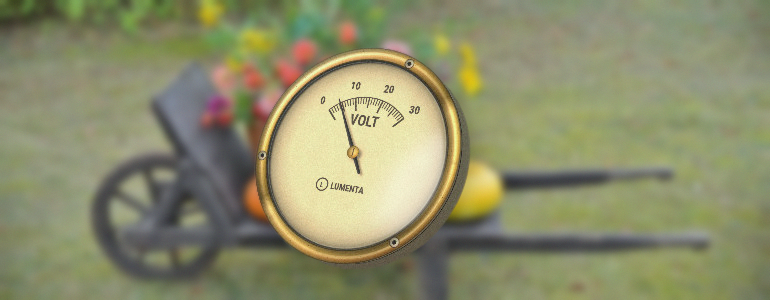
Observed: 5 V
